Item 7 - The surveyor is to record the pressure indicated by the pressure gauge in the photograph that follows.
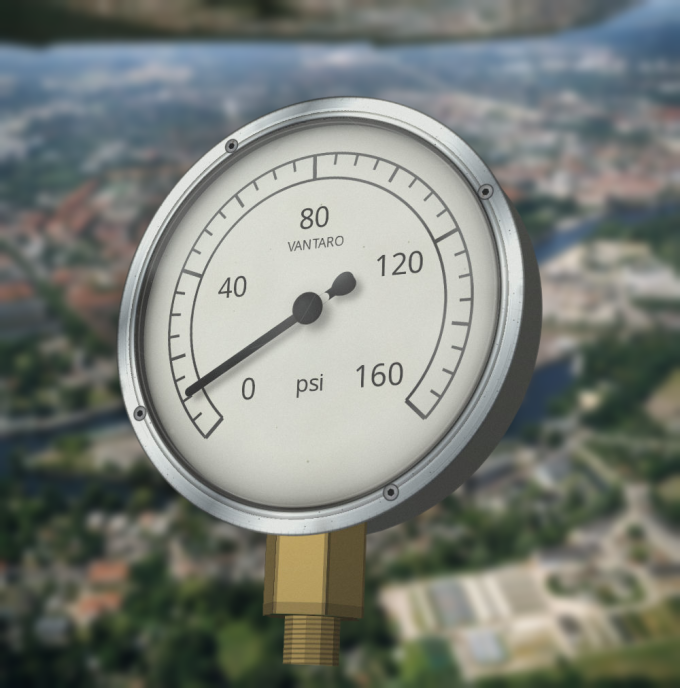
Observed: 10 psi
